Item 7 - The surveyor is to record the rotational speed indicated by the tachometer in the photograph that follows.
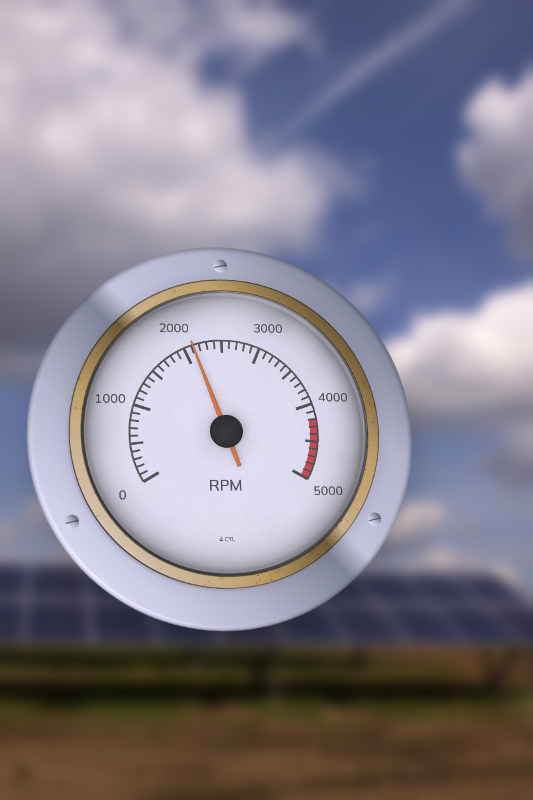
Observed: 2100 rpm
